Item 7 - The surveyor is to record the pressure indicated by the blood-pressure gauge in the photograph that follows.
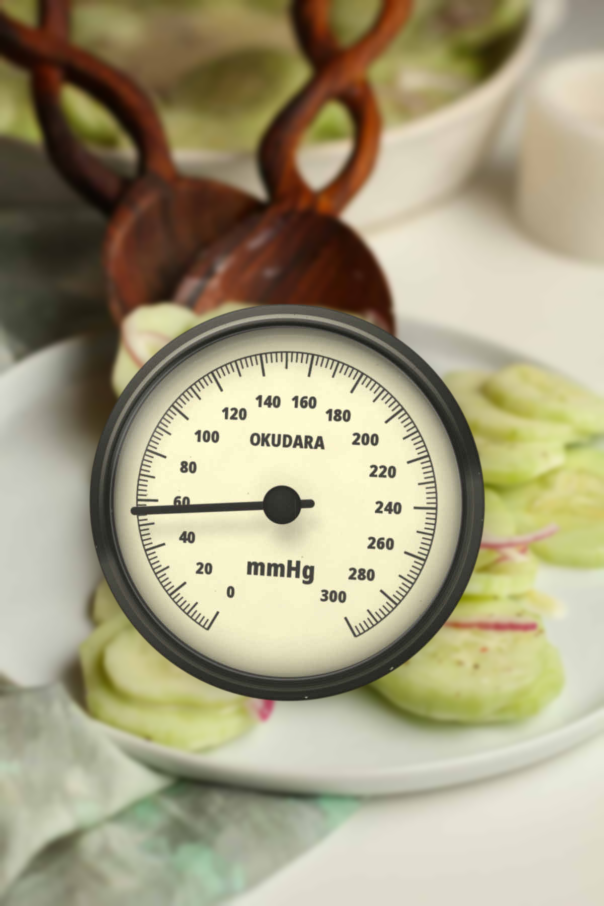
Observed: 56 mmHg
